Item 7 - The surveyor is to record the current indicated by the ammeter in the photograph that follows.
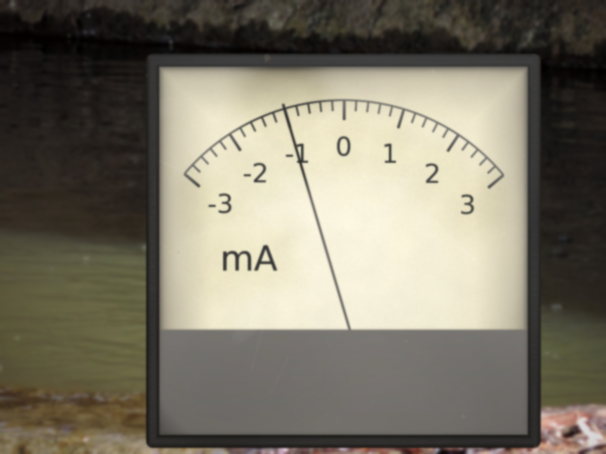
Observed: -1 mA
